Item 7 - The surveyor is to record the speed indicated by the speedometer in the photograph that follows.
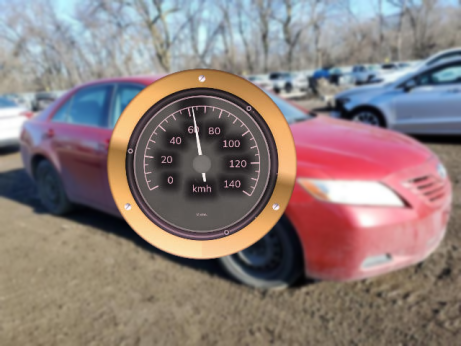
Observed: 62.5 km/h
